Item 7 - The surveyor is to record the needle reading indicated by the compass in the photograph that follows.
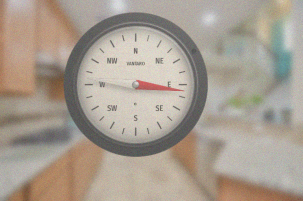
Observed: 97.5 °
